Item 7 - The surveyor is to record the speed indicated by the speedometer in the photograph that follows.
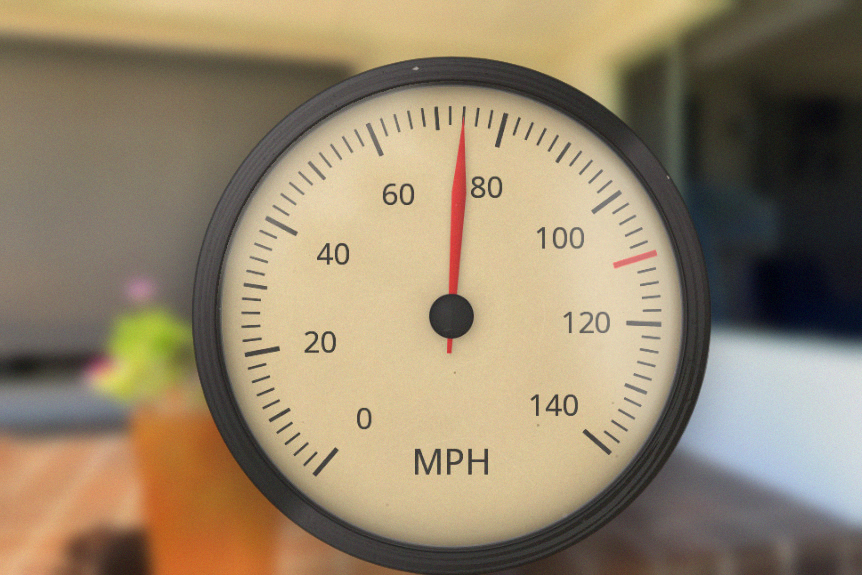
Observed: 74 mph
